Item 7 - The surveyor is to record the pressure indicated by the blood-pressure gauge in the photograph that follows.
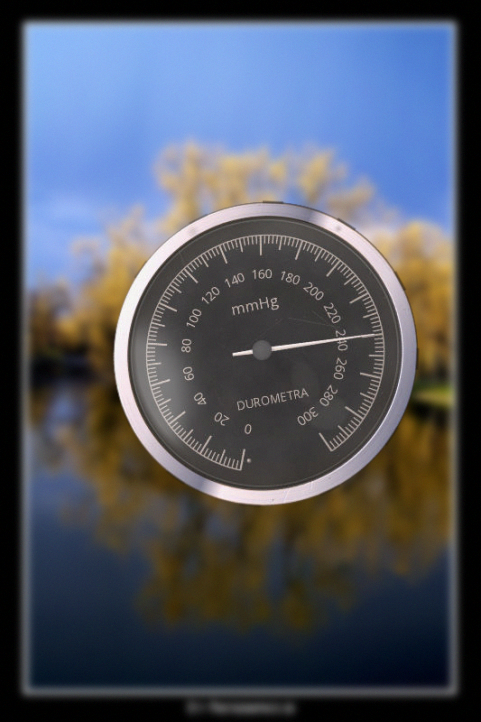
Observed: 240 mmHg
